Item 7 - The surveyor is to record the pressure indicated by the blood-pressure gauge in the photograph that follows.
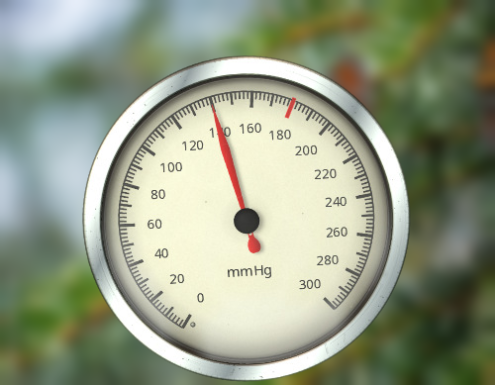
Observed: 140 mmHg
